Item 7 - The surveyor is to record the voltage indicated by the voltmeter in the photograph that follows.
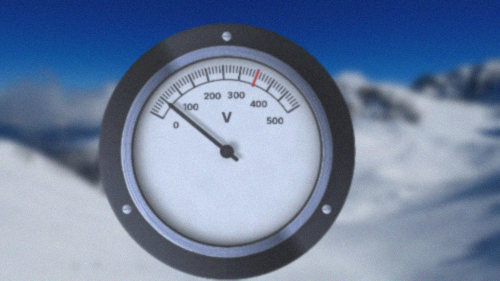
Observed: 50 V
